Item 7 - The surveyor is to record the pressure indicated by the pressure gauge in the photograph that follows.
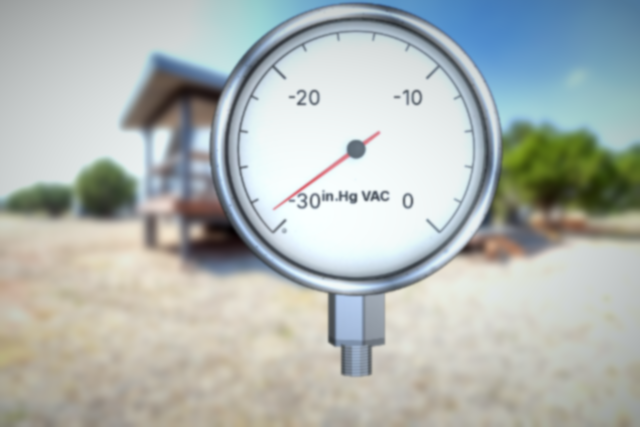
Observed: -29 inHg
